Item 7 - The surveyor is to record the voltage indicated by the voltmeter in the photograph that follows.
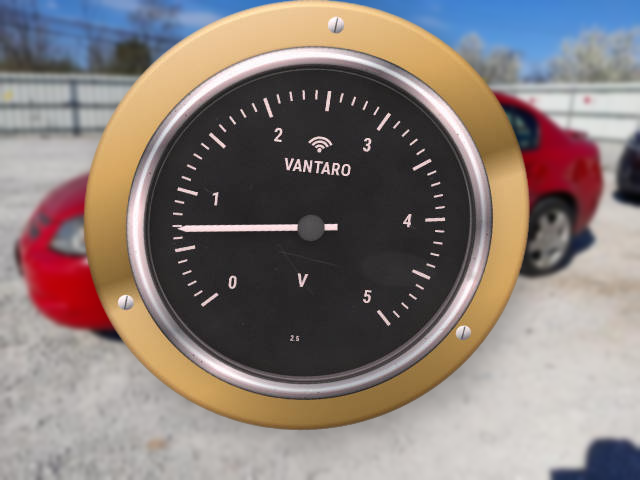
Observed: 0.7 V
